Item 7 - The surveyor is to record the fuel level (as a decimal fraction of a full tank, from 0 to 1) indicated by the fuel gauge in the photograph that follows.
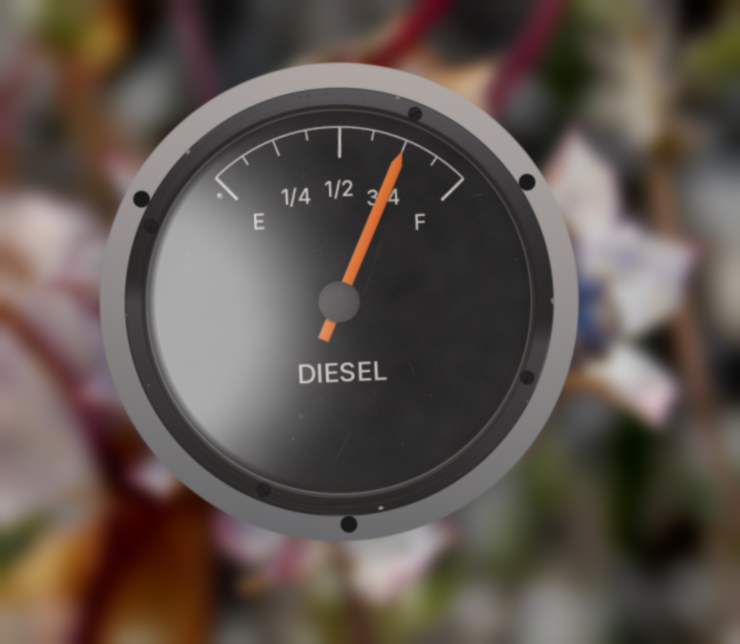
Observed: 0.75
